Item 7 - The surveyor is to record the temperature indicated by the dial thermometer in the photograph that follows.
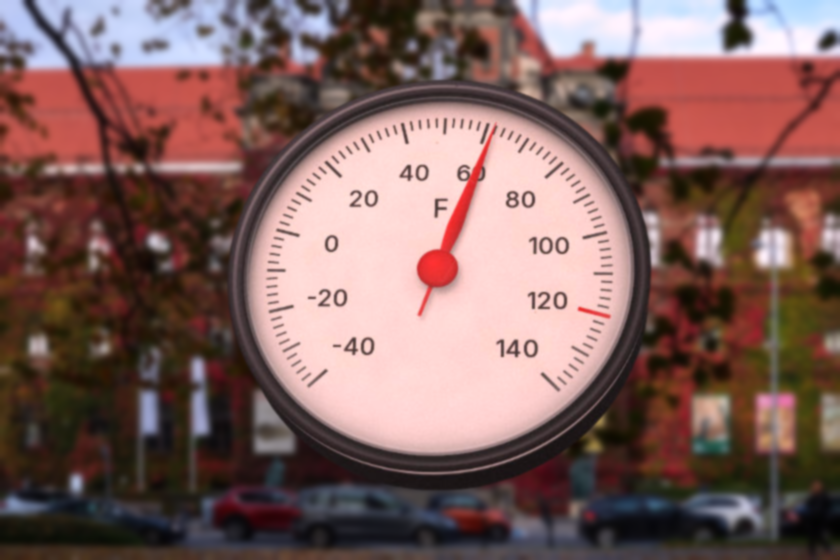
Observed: 62 °F
